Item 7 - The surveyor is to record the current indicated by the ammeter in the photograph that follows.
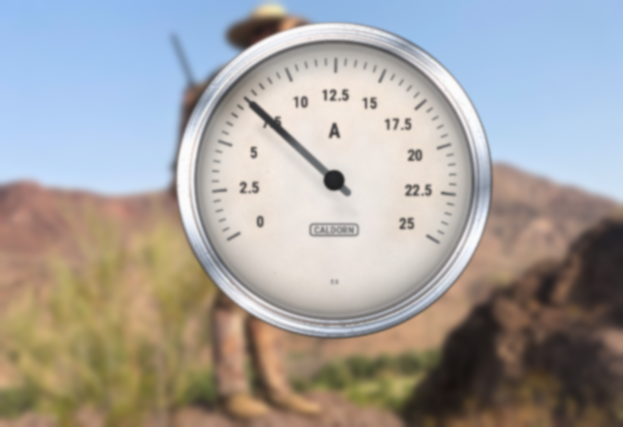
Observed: 7.5 A
